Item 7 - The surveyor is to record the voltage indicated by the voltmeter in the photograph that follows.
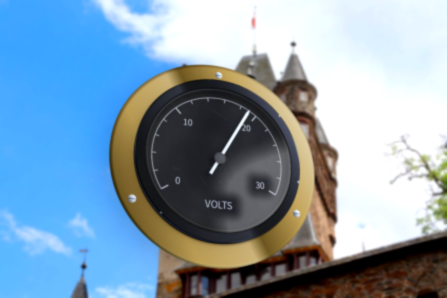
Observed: 19 V
